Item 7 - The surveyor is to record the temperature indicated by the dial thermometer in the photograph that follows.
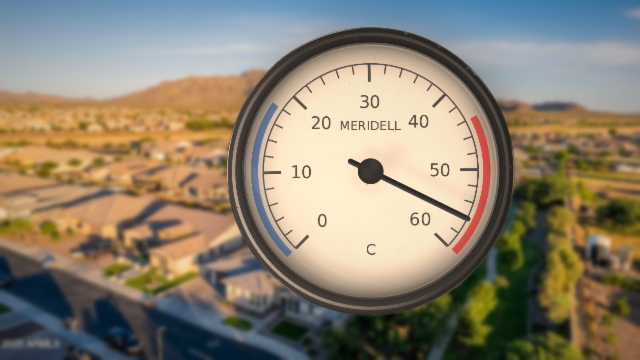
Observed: 56 °C
